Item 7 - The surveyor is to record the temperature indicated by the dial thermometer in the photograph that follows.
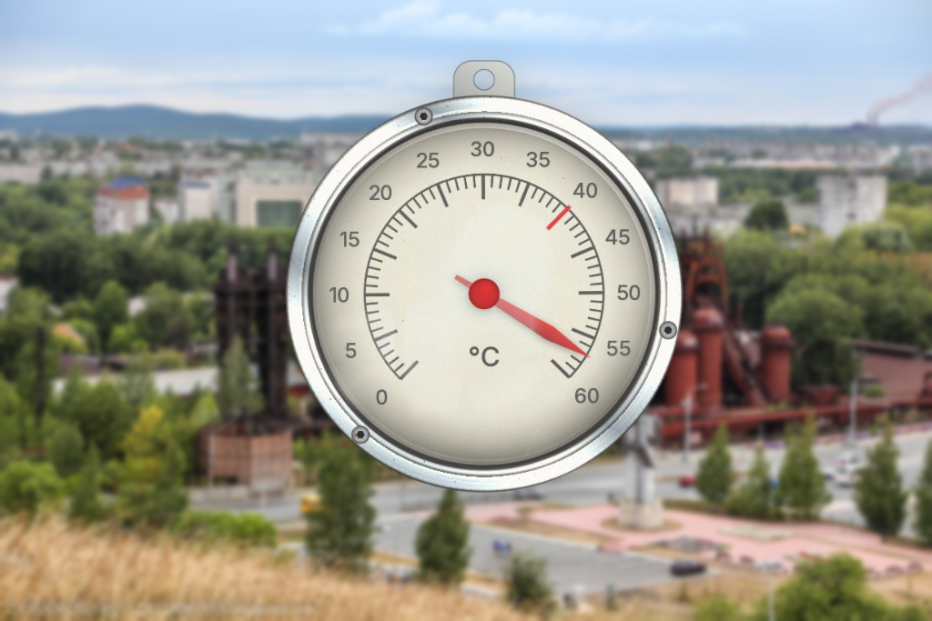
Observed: 57 °C
